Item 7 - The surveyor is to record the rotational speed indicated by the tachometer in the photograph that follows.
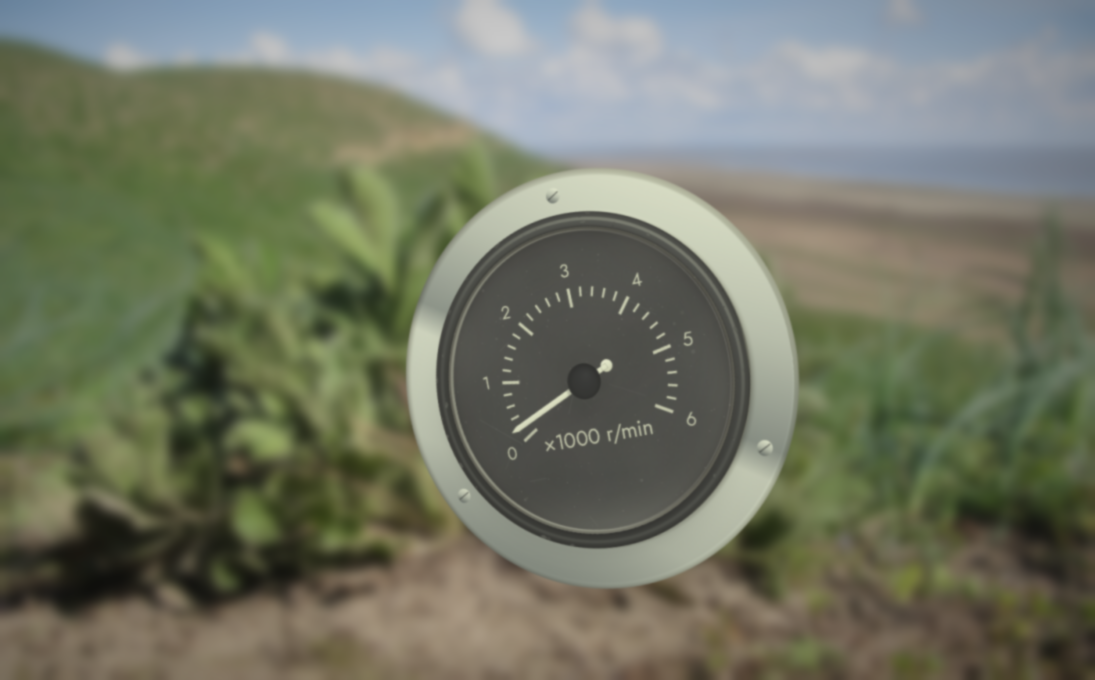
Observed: 200 rpm
